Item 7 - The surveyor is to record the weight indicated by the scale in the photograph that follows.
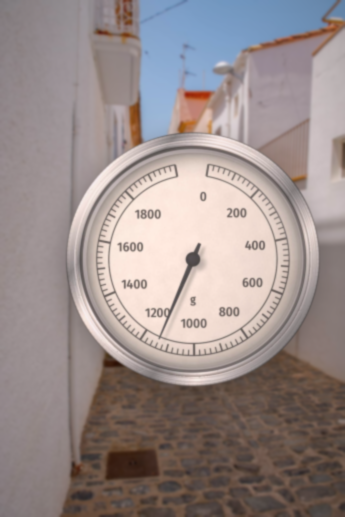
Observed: 1140 g
